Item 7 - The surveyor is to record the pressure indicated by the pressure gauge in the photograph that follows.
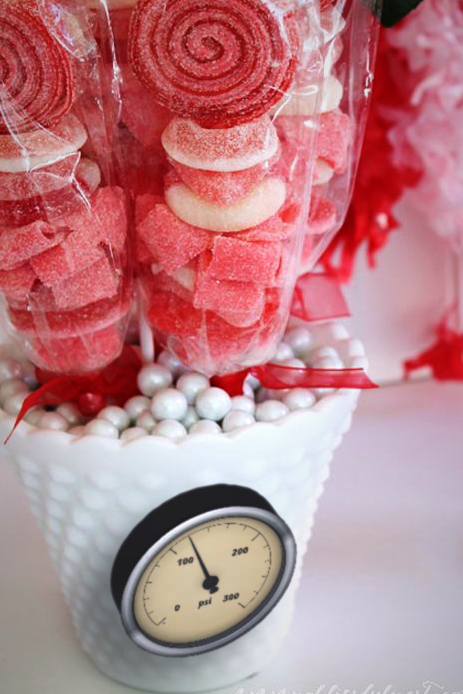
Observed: 120 psi
